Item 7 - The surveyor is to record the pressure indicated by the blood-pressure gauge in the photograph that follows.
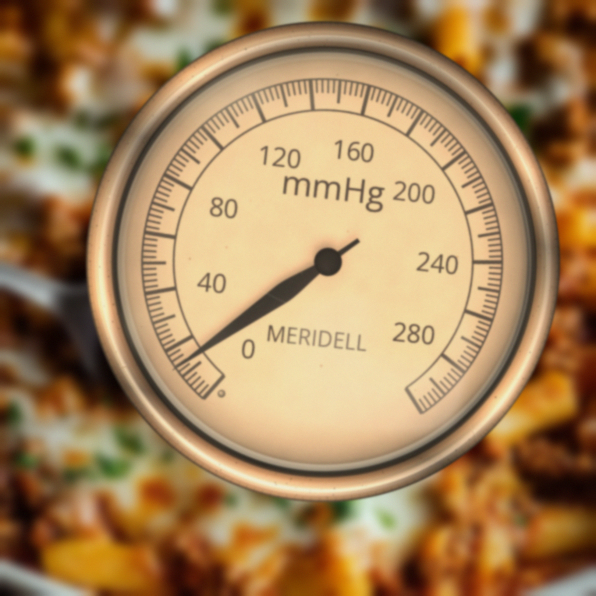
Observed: 14 mmHg
